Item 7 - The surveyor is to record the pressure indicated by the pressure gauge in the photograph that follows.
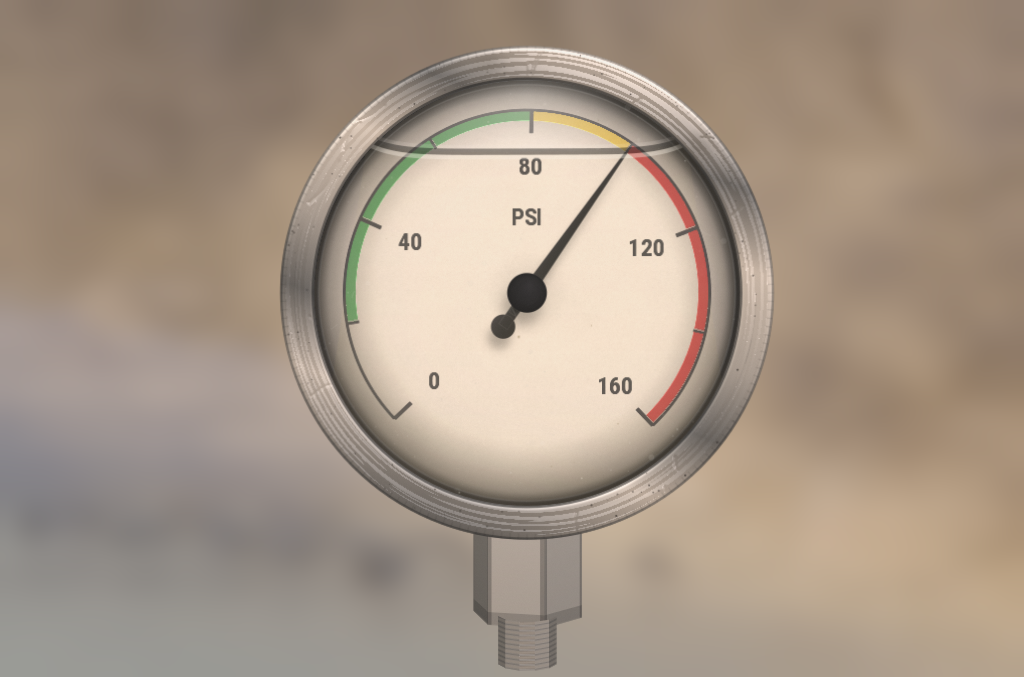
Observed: 100 psi
